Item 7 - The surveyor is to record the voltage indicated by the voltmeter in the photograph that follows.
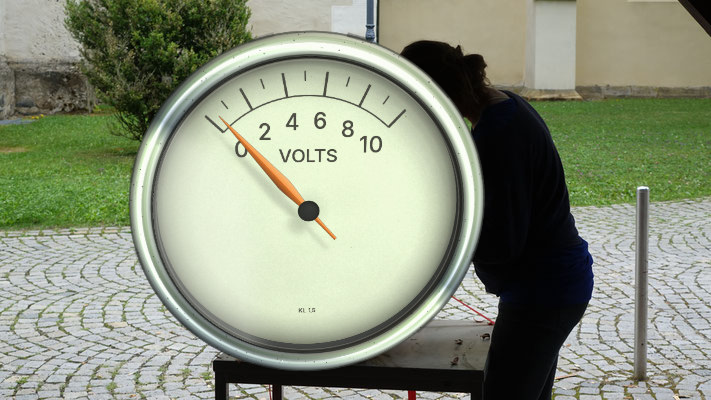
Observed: 0.5 V
